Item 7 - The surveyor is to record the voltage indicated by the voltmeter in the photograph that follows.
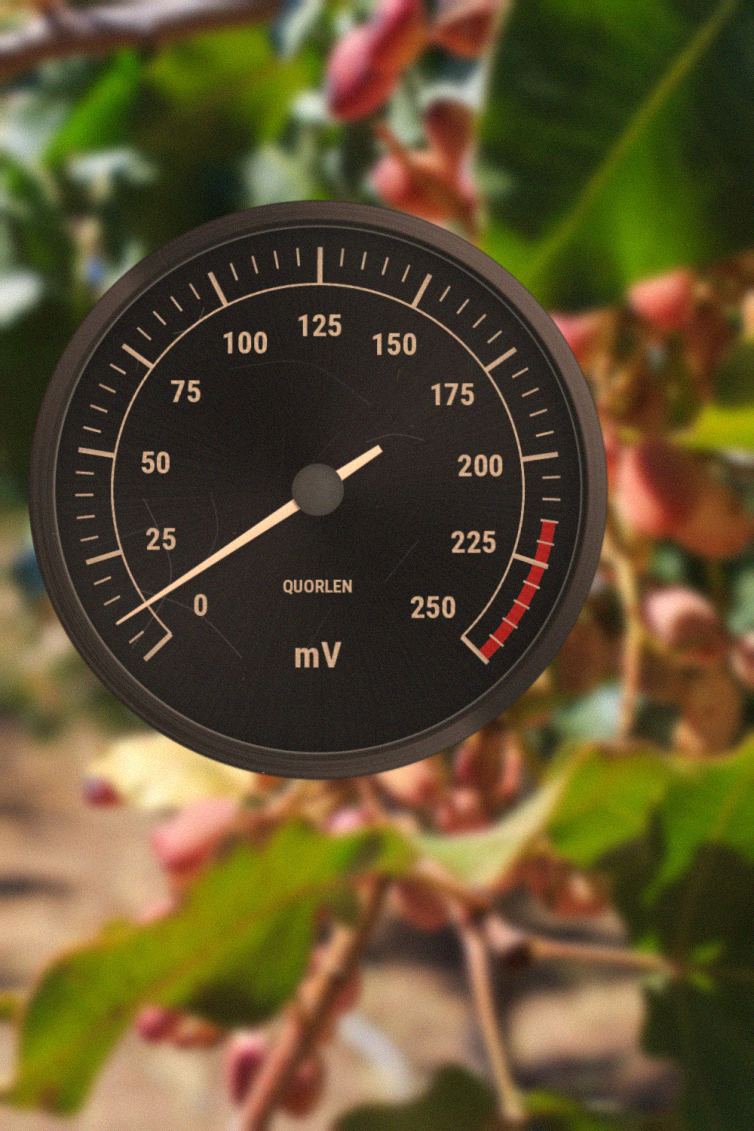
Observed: 10 mV
